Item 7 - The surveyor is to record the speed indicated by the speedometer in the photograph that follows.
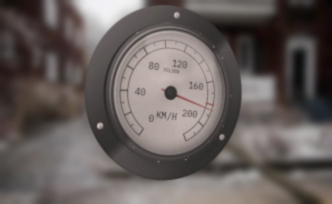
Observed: 185 km/h
